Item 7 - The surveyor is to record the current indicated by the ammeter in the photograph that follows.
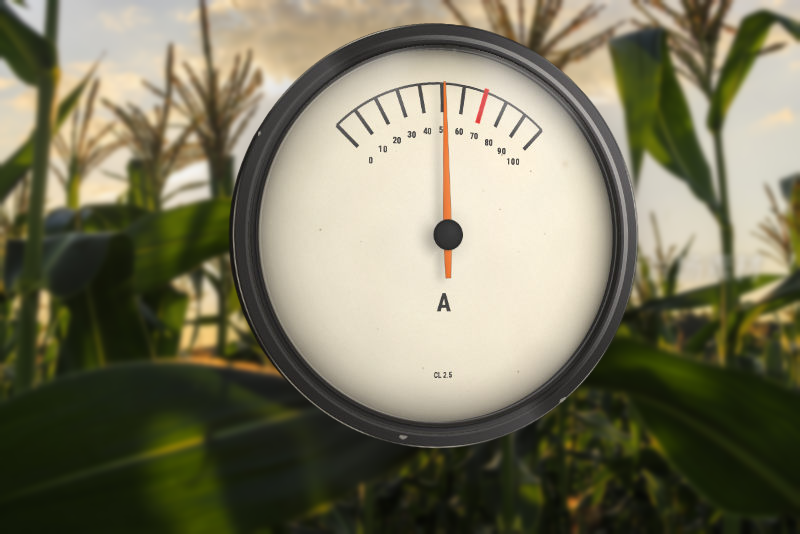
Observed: 50 A
